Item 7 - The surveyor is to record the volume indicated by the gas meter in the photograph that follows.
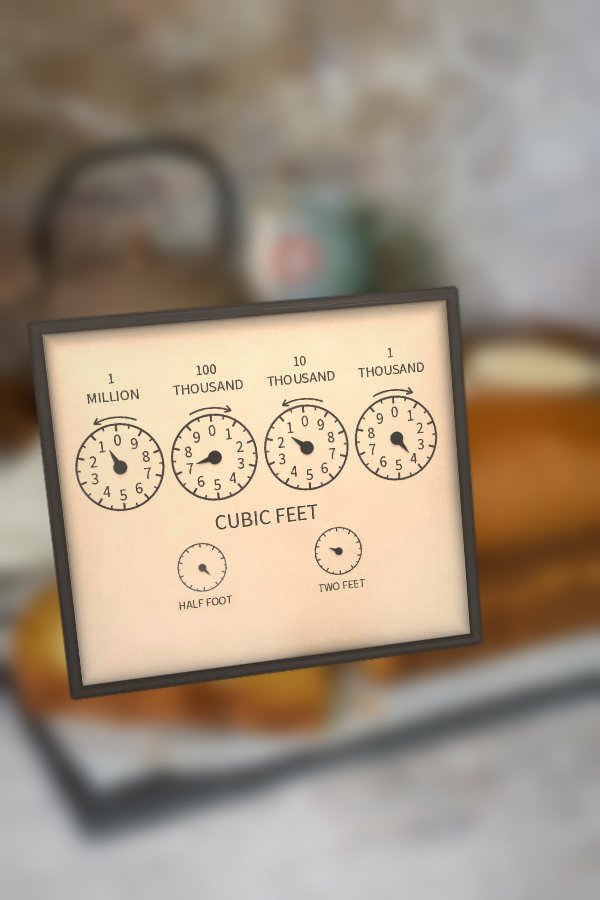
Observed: 71400 ft³
